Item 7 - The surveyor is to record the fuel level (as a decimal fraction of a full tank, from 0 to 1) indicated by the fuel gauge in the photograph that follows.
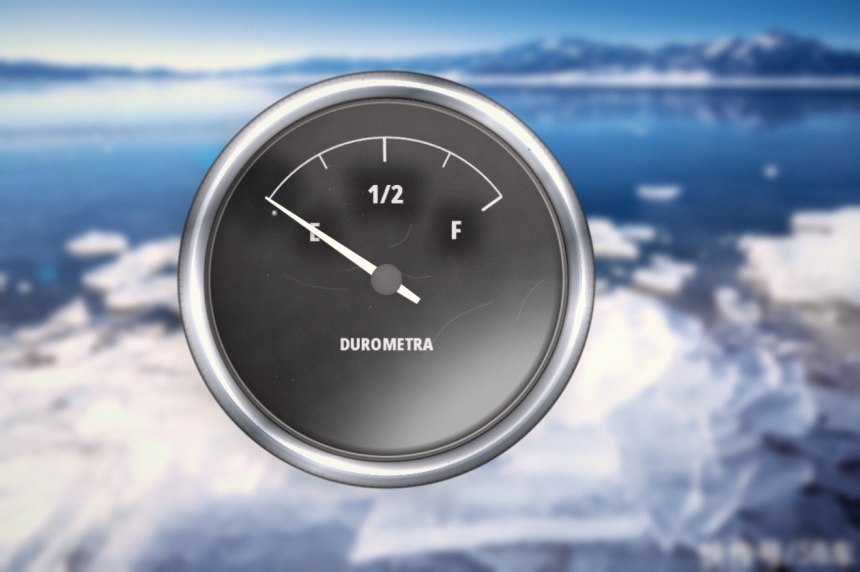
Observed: 0
